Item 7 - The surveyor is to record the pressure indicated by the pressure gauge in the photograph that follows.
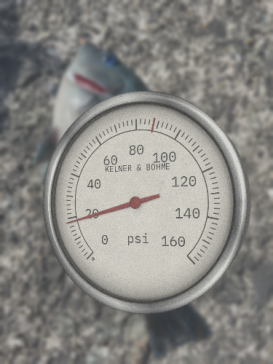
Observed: 18 psi
